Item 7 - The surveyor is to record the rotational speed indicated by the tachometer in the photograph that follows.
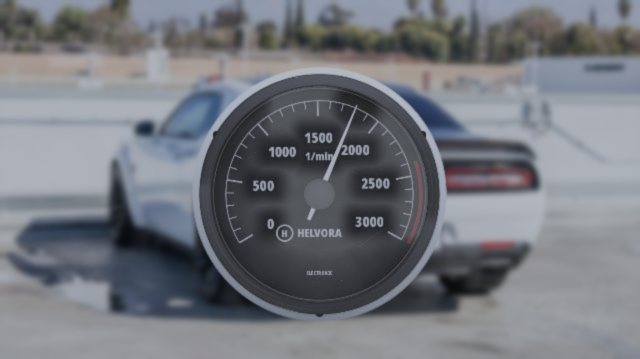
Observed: 1800 rpm
